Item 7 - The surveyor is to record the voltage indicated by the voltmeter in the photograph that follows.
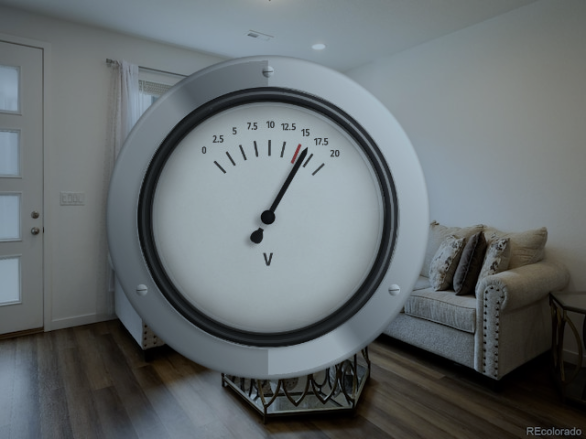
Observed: 16.25 V
